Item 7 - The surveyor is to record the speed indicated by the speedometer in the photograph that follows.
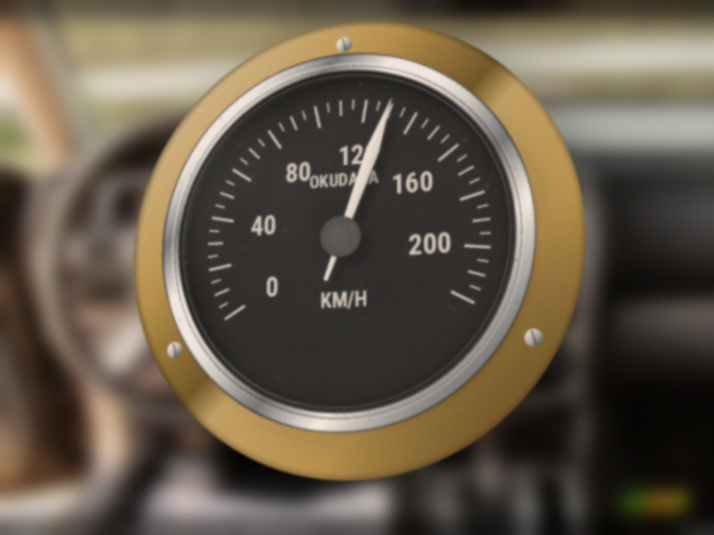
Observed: 130 km/h
